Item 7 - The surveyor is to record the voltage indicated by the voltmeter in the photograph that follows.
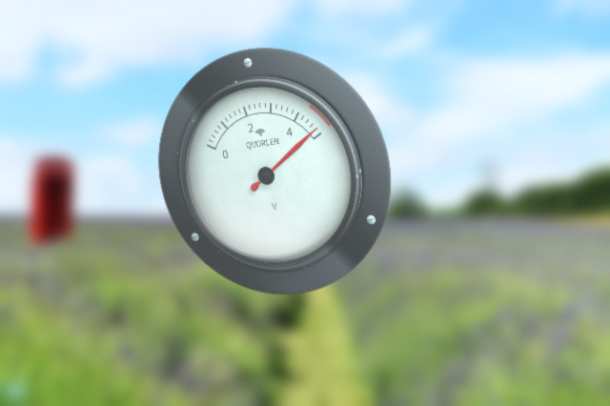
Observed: 4.8 V
